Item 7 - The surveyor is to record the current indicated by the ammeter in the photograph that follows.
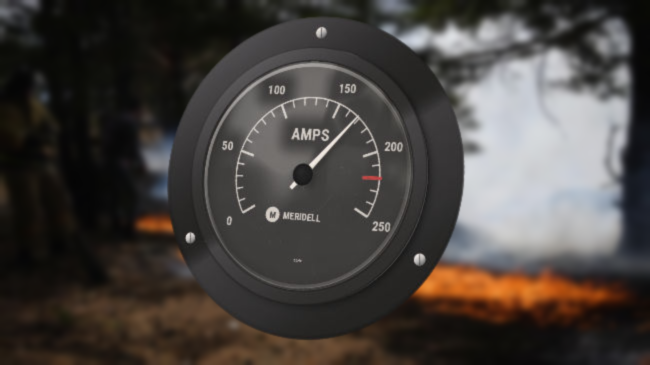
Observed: 170 A
